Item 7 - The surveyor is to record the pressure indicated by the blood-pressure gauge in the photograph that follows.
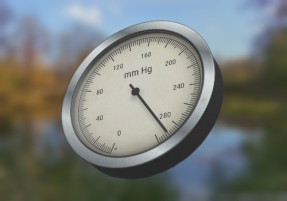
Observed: 290 mmHg
